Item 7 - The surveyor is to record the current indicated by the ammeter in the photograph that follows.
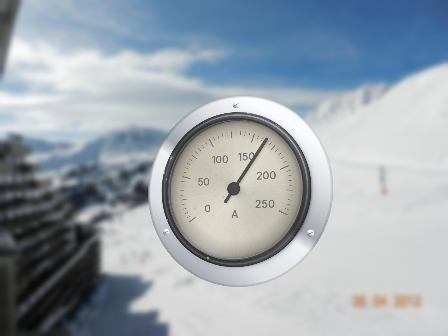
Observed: 165 A
